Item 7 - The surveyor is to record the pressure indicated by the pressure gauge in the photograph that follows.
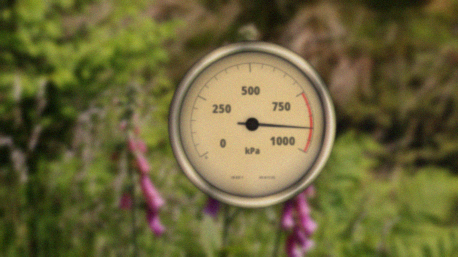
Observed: 900 kPa
